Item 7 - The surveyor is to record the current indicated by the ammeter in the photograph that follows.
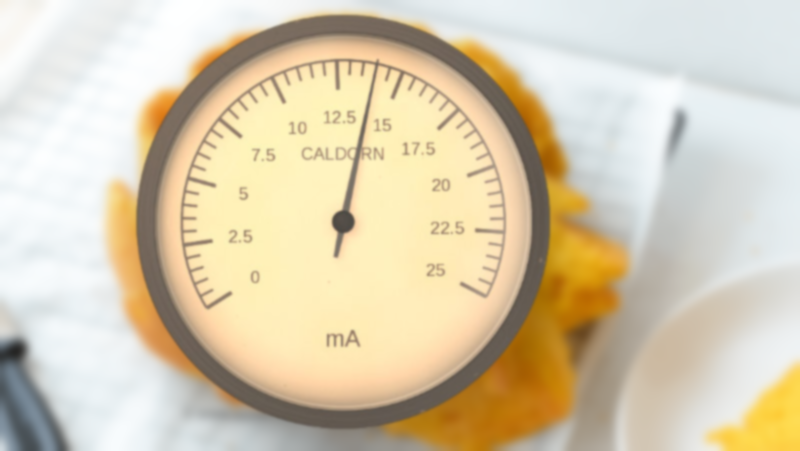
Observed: 14 mA
